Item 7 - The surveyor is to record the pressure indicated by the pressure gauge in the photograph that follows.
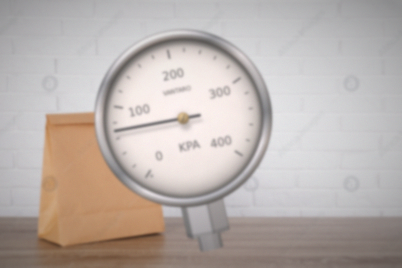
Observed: 70 kPa
